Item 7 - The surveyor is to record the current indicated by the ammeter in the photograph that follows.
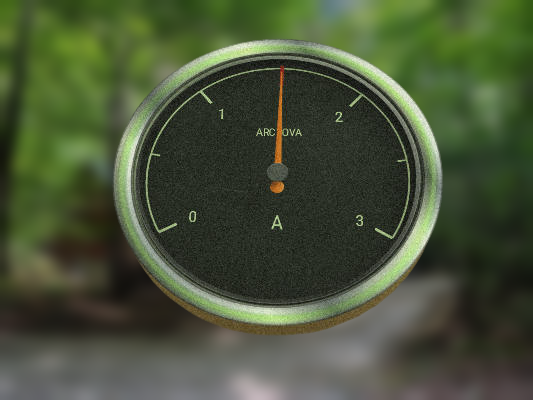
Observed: 1.5 A
